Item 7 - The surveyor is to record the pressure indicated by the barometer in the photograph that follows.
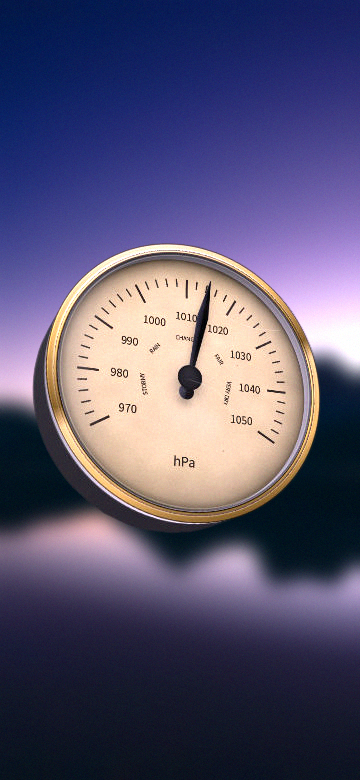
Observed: 1014 hPa
